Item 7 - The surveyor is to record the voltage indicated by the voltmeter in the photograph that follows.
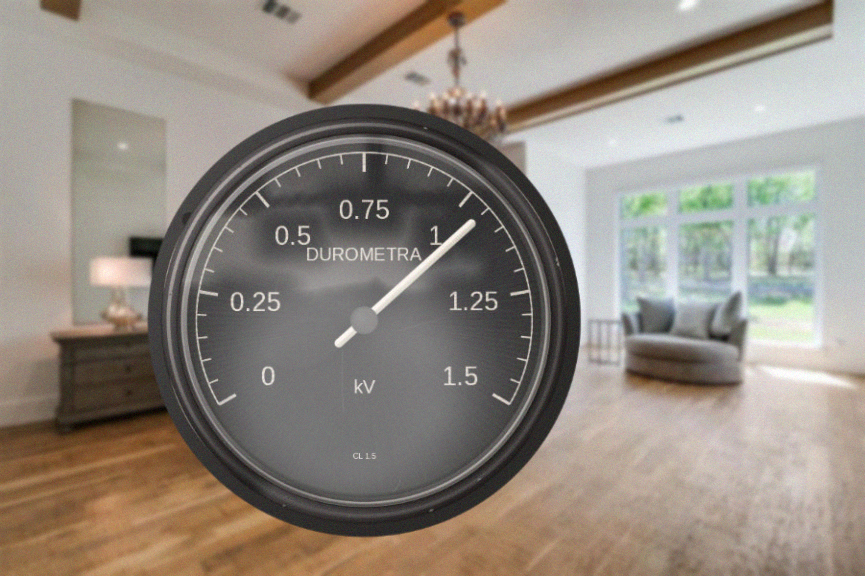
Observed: 1.05 kV
